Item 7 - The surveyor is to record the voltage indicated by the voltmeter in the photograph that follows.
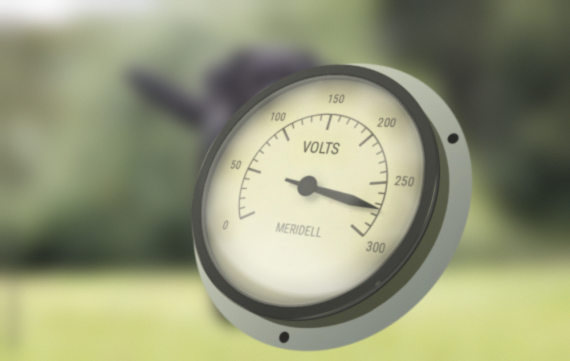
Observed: 275 V
